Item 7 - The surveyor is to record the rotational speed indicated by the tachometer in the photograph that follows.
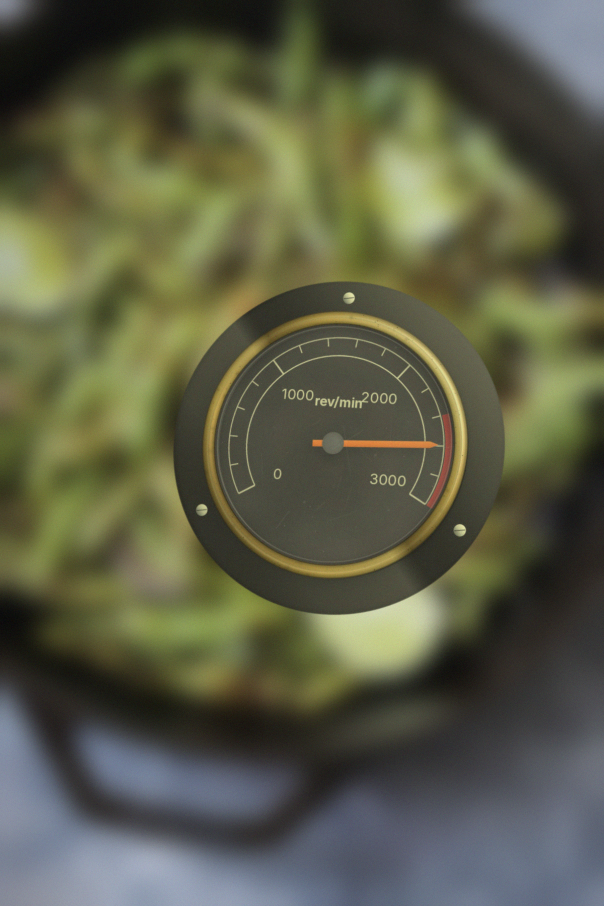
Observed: 2600 rpm
